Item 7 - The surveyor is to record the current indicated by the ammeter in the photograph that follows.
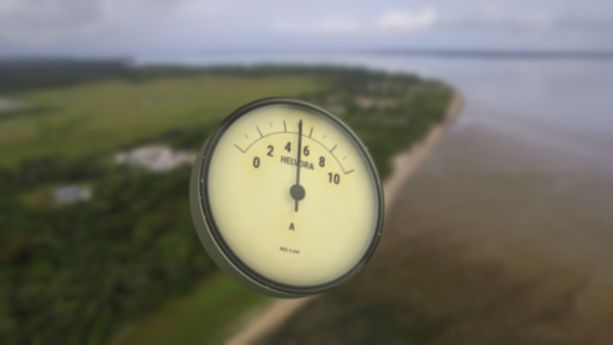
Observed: 5 A
